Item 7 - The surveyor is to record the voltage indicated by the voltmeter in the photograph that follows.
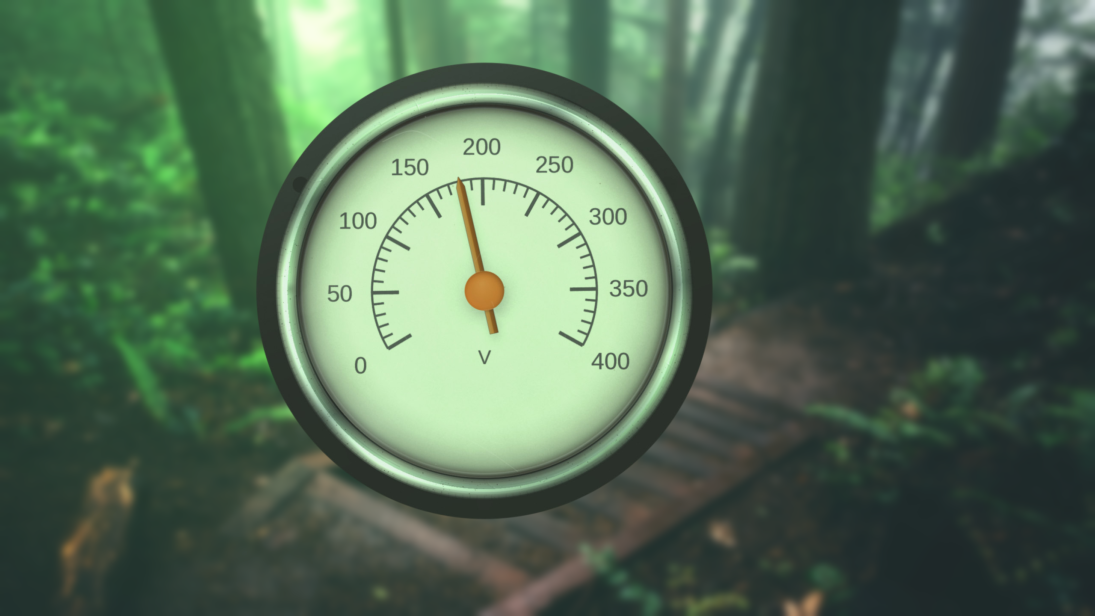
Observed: 180 V
